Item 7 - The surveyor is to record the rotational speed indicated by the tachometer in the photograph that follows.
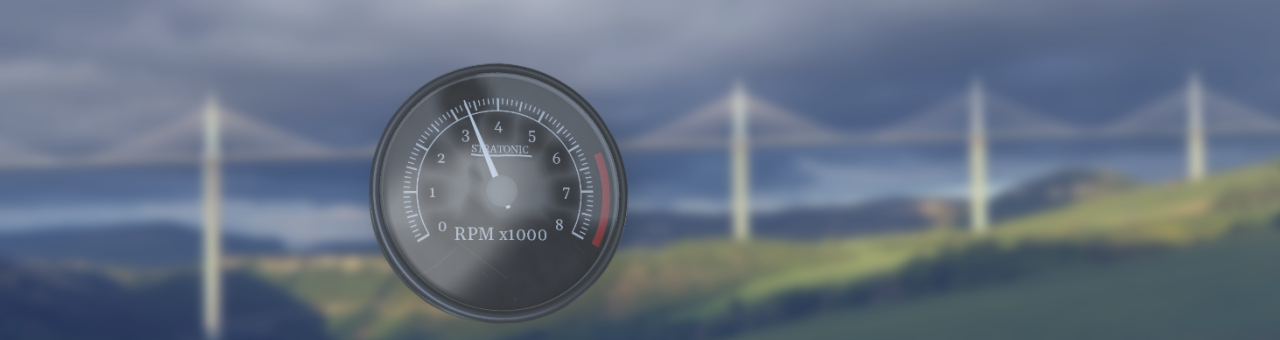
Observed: 3300 rpm
